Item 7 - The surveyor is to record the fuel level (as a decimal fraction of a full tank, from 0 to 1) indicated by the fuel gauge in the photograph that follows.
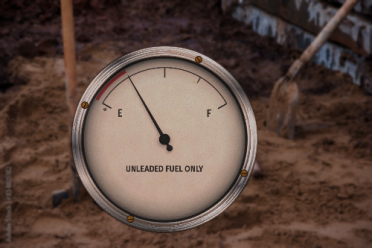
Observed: 0.25
